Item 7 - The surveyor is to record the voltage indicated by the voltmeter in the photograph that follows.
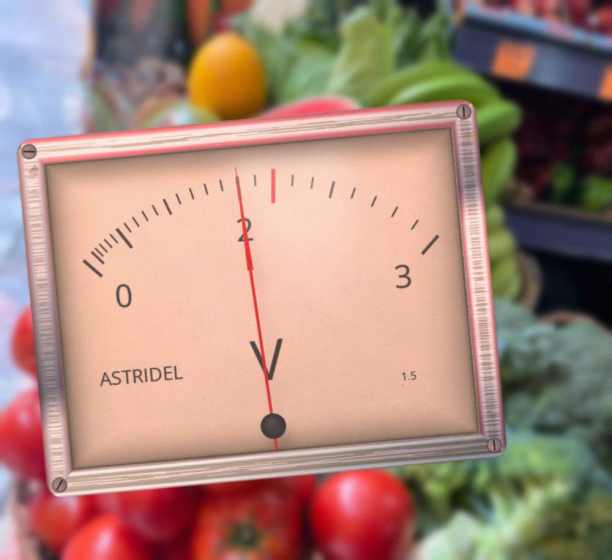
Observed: 2 V
